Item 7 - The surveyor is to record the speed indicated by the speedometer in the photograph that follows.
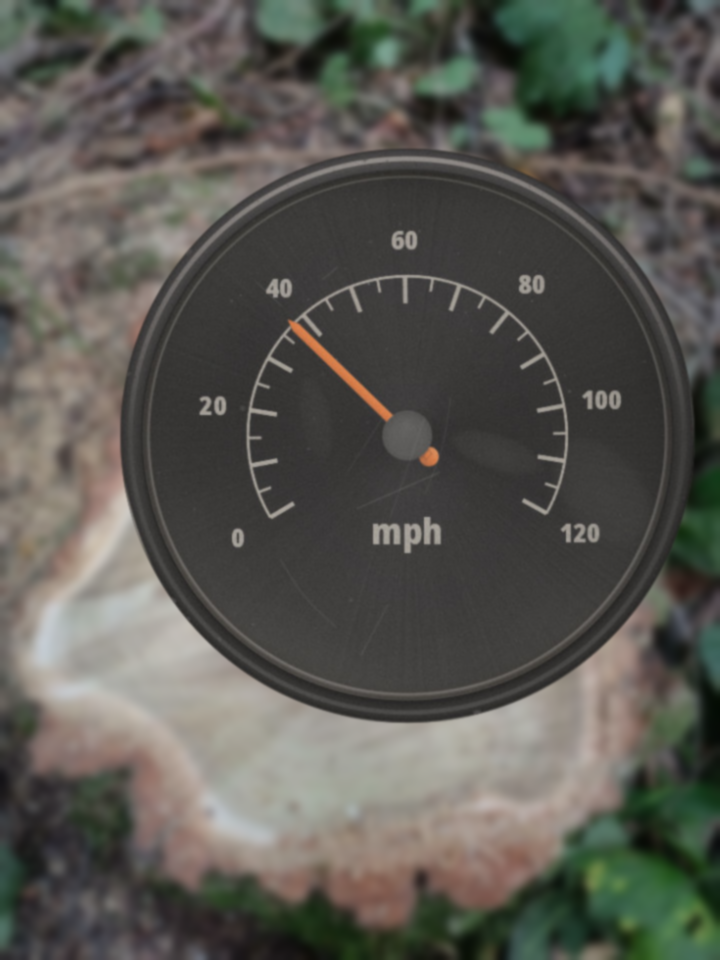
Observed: 37.5 mph
